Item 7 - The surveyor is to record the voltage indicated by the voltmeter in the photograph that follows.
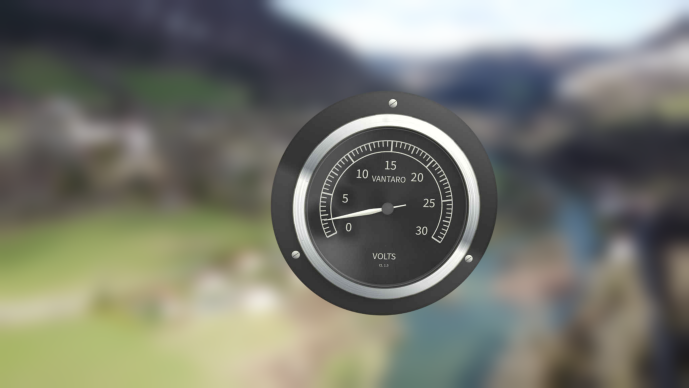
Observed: 2 V
